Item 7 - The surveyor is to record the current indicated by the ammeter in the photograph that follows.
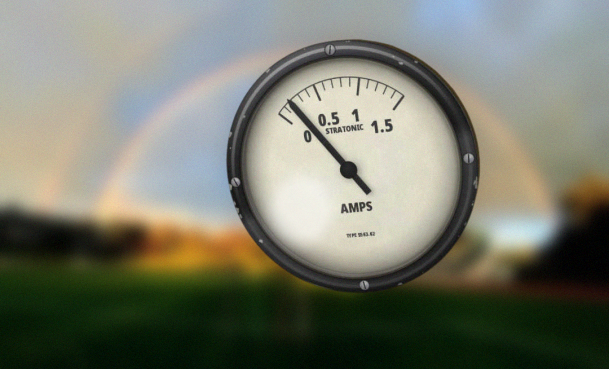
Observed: 0.2 A
